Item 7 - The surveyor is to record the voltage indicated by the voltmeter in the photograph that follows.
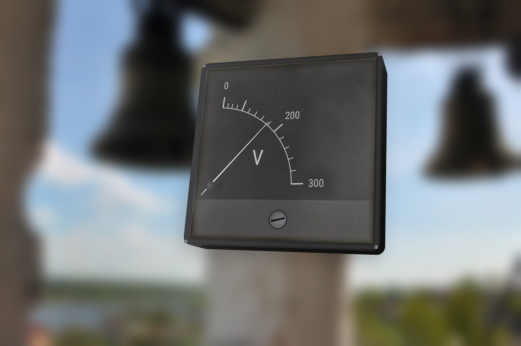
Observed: 180 V
